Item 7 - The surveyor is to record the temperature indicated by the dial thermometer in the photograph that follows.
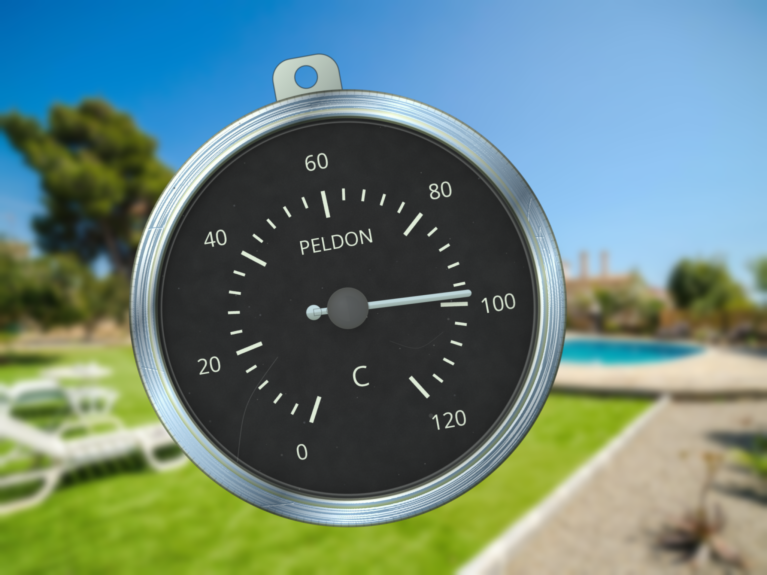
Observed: 98 °C
